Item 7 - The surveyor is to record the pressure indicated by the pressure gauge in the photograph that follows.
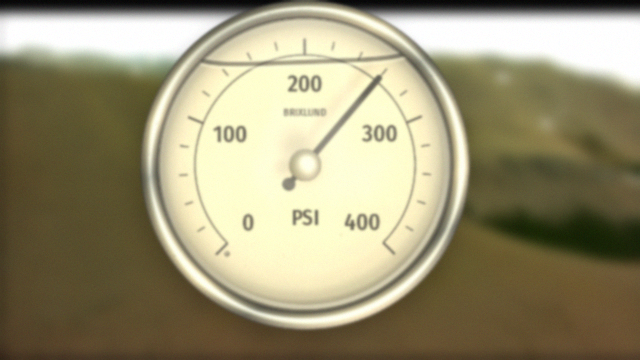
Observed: 260 psi
